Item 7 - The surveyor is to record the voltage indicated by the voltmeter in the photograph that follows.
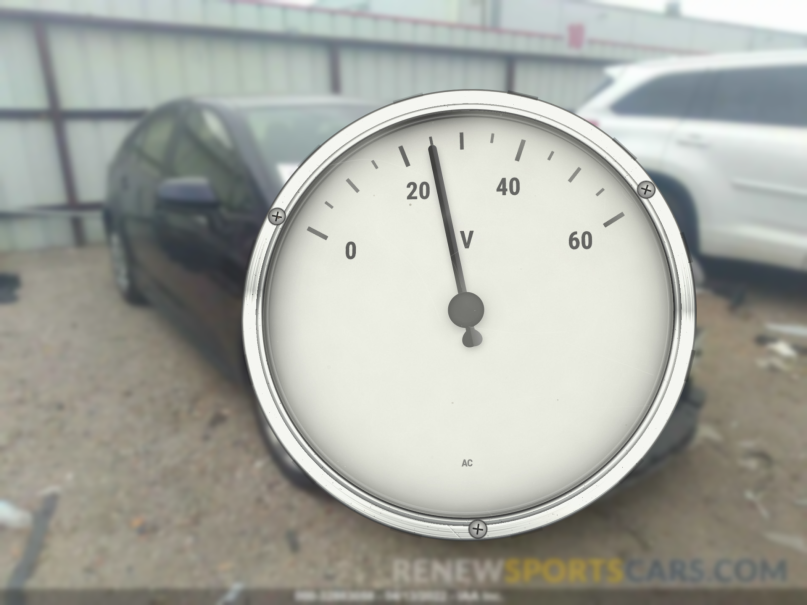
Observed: 25 V
